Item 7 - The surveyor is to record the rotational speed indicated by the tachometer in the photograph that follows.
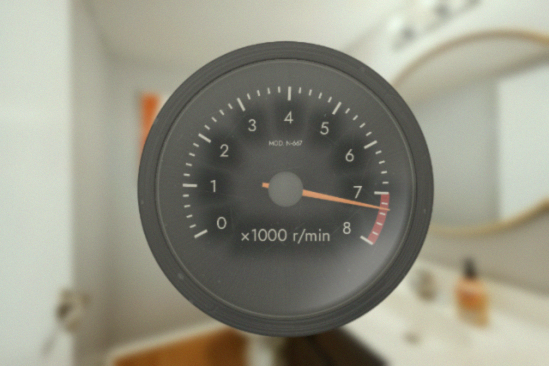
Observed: 7300 rpm
